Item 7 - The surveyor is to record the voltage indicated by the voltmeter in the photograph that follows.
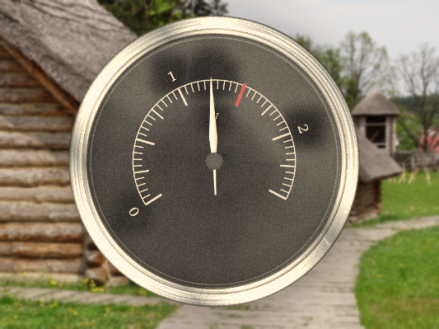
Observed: 1.25 V
